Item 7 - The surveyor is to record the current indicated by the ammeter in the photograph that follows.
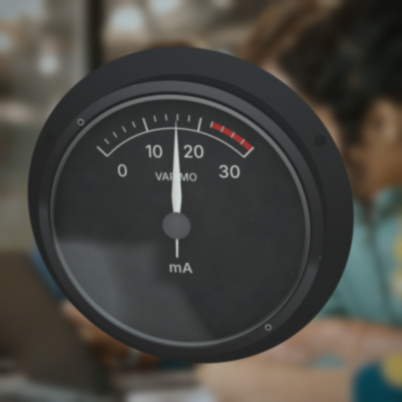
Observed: 16 mA
